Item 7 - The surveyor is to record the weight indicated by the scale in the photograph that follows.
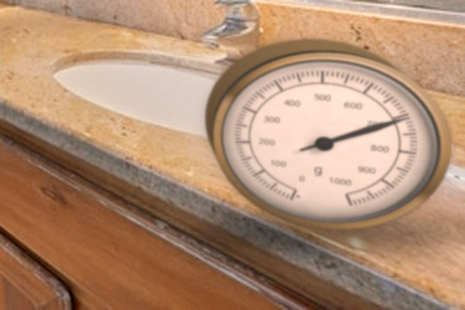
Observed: 700 g
